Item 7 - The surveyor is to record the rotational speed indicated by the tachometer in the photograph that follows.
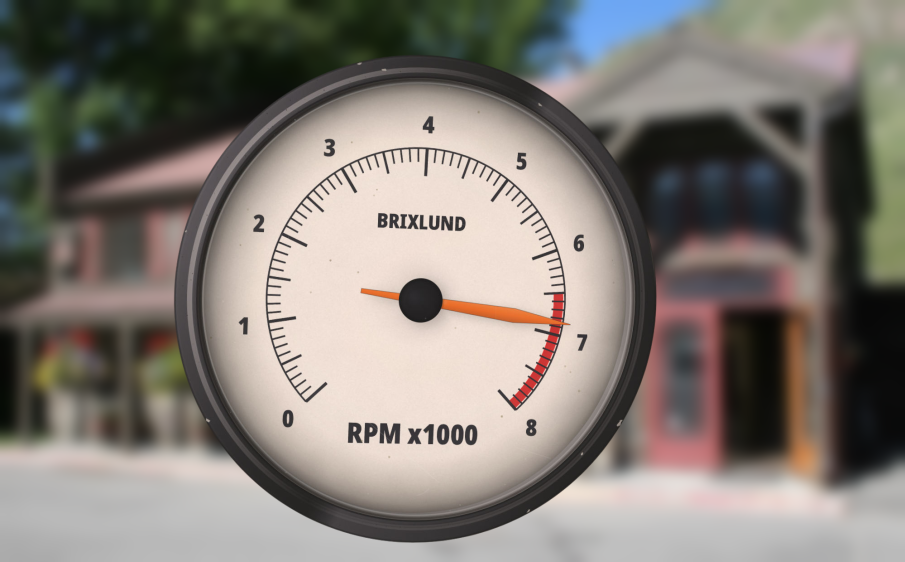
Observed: 6850 rpm
